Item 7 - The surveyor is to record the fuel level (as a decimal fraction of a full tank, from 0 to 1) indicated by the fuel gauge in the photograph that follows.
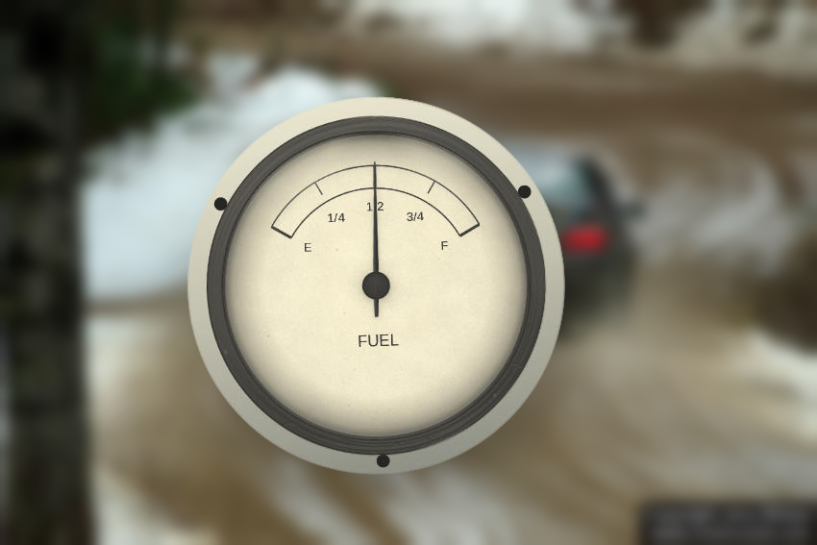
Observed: 0.5
